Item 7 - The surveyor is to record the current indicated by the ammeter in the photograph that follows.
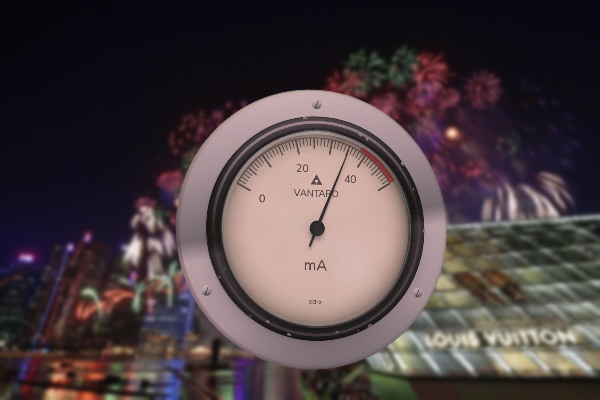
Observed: 35 mA
